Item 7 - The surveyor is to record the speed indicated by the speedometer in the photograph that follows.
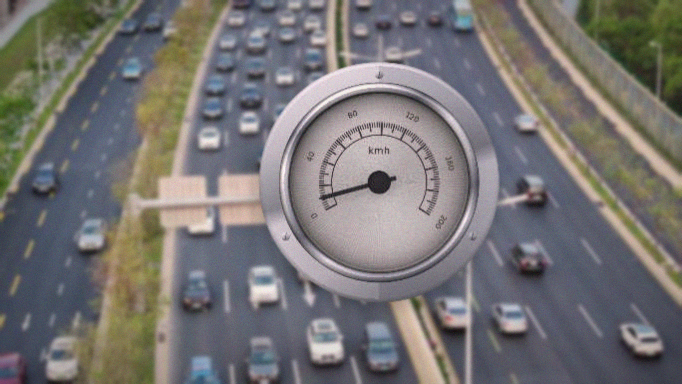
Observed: 10 km/h
